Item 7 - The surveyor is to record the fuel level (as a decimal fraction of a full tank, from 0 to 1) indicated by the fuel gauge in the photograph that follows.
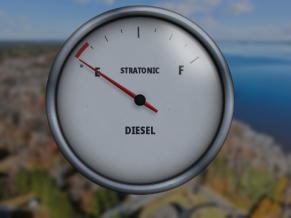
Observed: 0
